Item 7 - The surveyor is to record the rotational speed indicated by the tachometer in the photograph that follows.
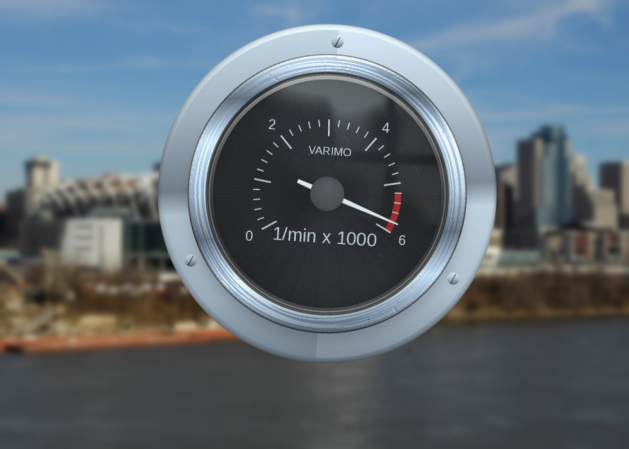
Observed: 5800 rpm
